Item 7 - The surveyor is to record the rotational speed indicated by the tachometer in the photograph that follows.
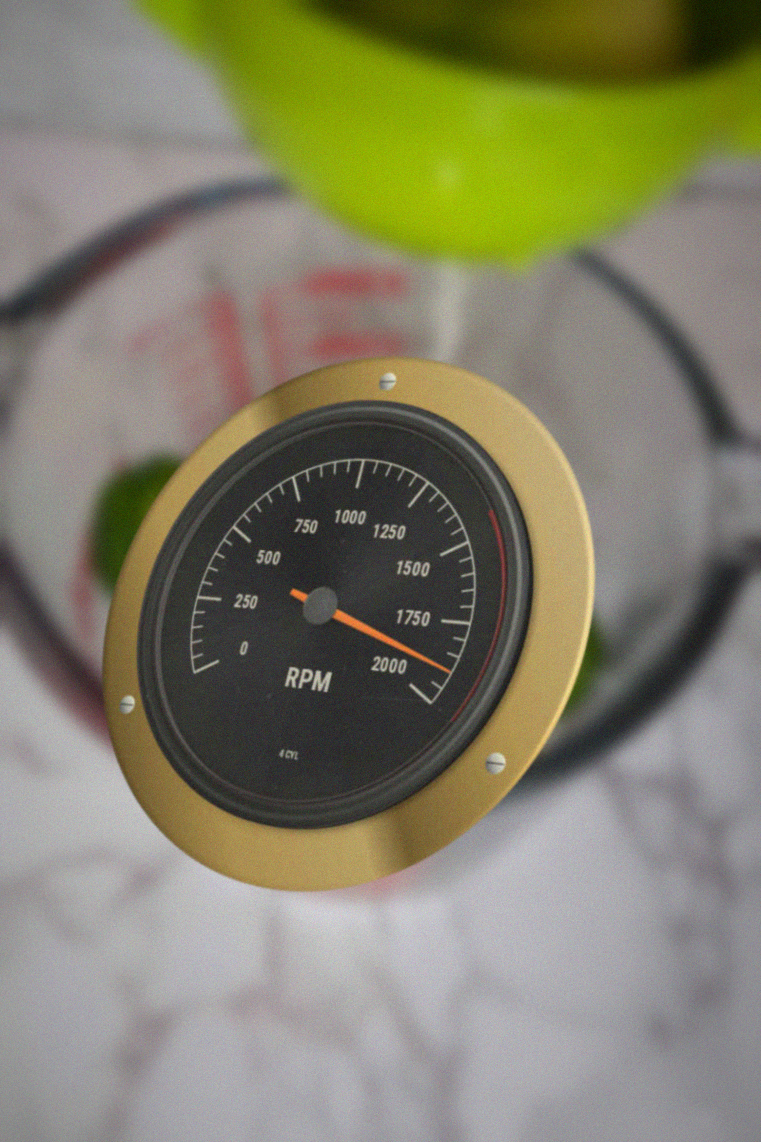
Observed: 1900 rpm
